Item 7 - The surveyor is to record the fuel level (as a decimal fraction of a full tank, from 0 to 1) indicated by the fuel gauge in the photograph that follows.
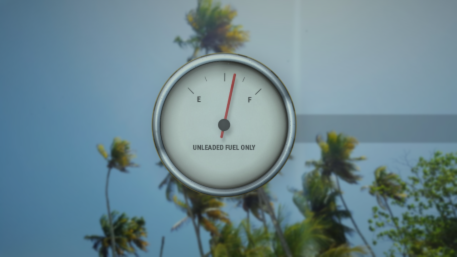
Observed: 0.625
